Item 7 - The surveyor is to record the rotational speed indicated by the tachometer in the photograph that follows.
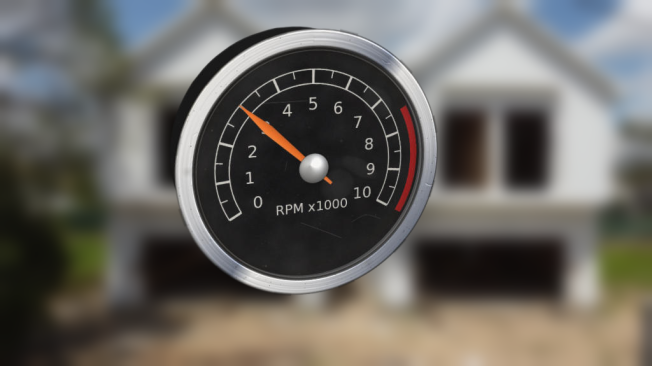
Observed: 3000 rpm
